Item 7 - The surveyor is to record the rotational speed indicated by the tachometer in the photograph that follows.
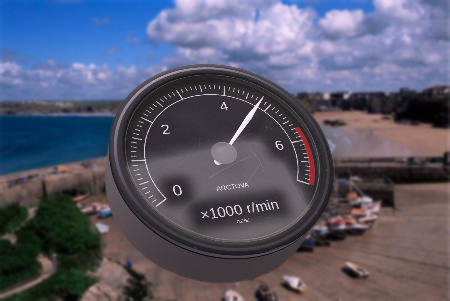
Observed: 4800 rpm
